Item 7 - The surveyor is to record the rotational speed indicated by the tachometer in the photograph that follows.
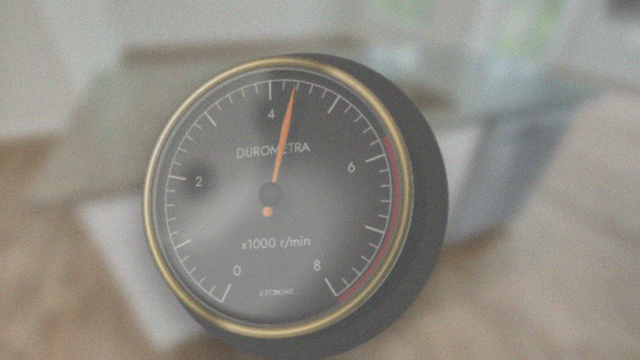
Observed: 4400 rpm
